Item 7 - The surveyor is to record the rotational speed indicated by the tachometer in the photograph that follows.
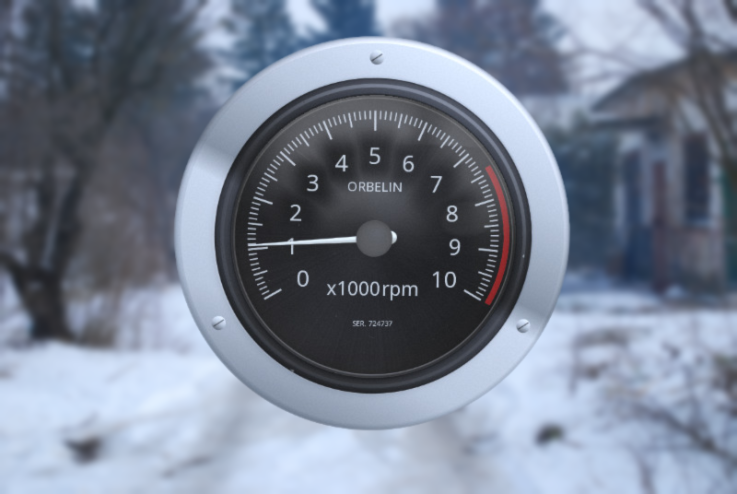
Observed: 1100 rpm
